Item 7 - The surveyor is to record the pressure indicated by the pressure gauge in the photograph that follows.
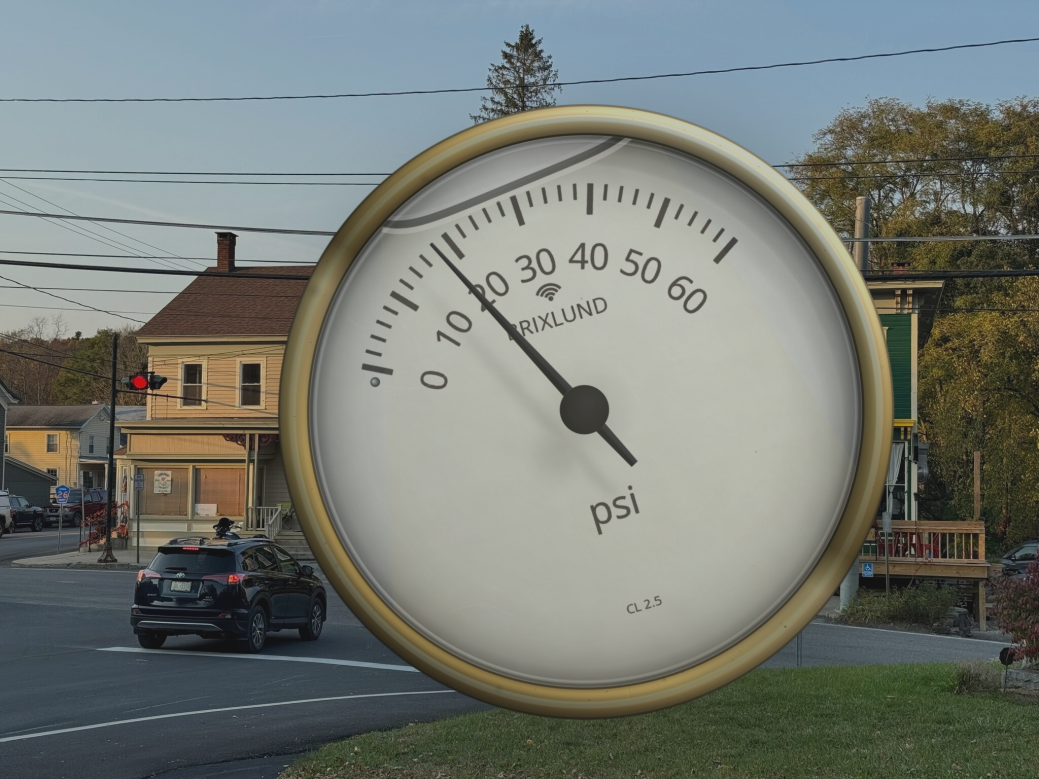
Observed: 18 psi
